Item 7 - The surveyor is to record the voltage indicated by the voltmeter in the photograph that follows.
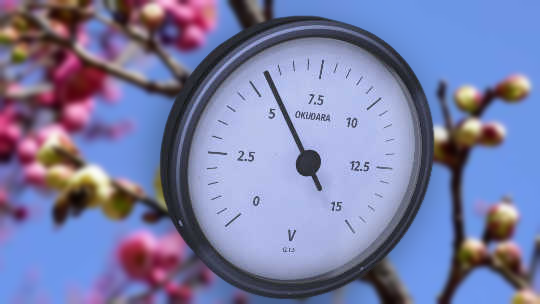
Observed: 5.5 V
